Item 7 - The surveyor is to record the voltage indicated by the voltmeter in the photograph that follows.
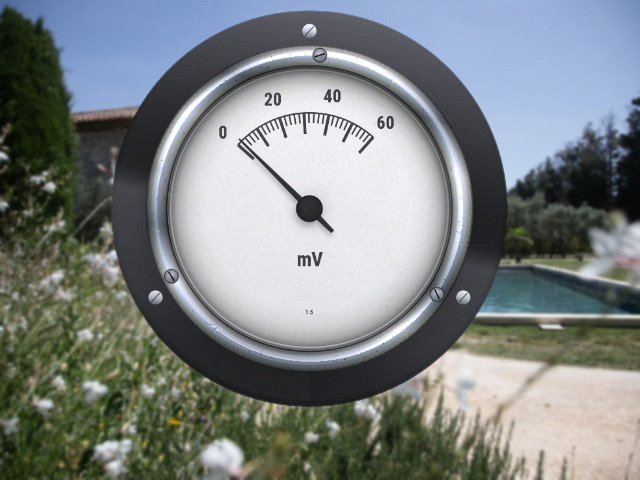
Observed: 2 mV
